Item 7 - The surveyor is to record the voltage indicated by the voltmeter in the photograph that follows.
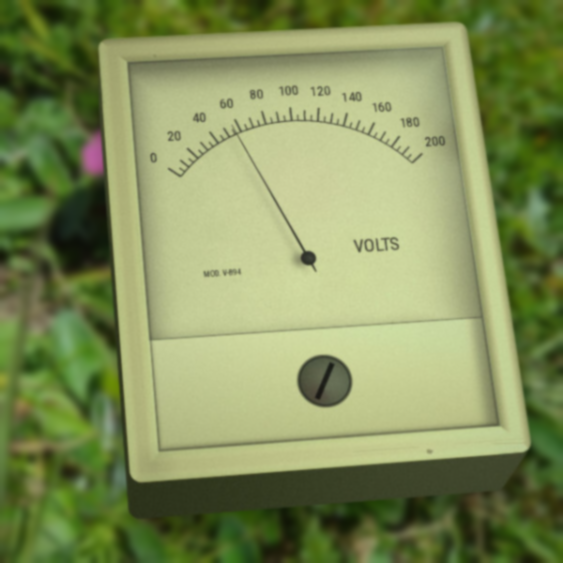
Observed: 55 V
